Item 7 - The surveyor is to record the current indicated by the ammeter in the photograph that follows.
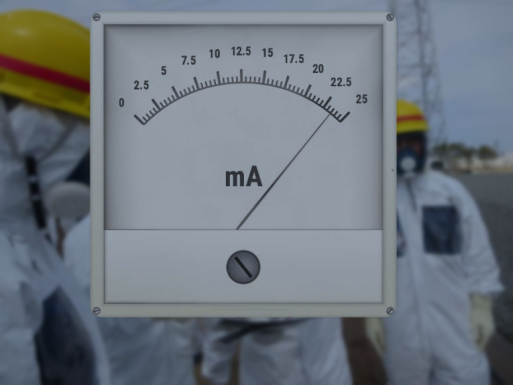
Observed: 23.5 mA
